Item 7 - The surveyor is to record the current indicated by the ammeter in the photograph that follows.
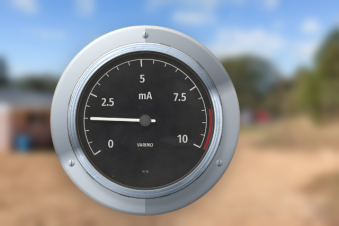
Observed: 1.5 mA
